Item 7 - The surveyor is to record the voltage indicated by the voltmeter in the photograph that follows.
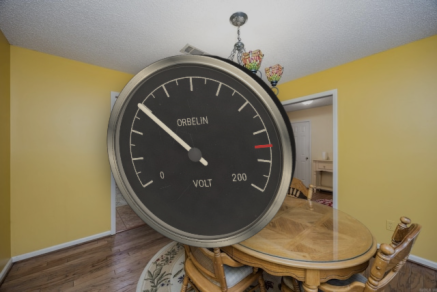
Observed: 60 V
